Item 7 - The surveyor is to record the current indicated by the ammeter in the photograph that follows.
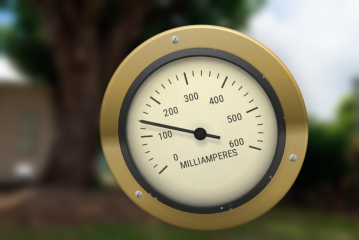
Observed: 140 mA
